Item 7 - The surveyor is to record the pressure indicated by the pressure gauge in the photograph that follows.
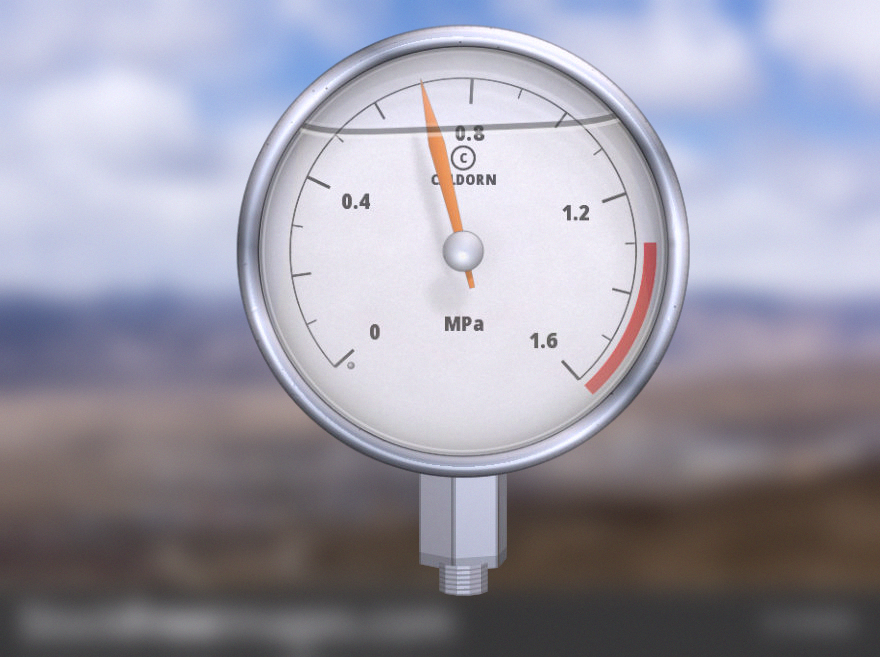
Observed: 0.7 MPa
